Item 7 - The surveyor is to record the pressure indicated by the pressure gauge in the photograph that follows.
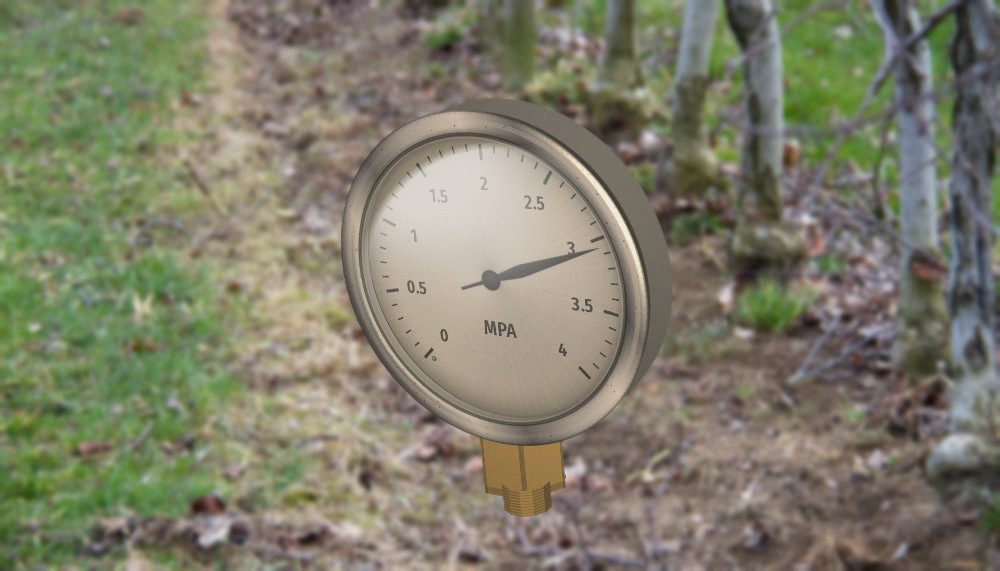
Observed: 3.05 MPa
